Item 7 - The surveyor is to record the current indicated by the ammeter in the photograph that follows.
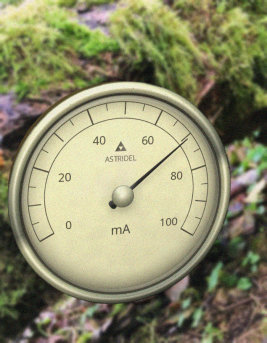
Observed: 70 mA
